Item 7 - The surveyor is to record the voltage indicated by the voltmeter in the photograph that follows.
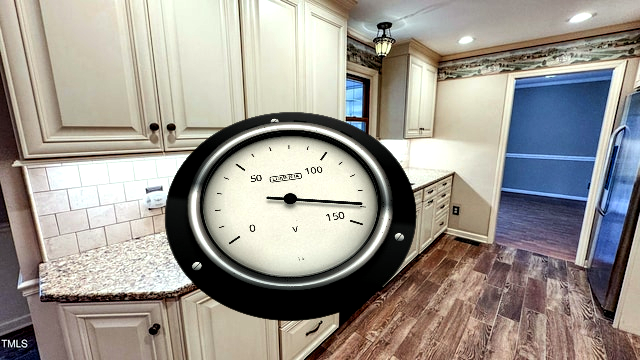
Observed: 140 V
